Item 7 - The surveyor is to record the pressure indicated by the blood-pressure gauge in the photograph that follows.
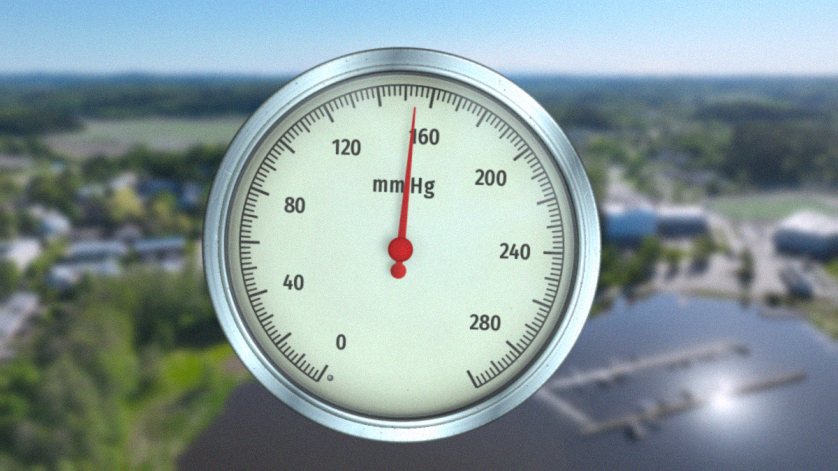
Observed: 154 mmHg
